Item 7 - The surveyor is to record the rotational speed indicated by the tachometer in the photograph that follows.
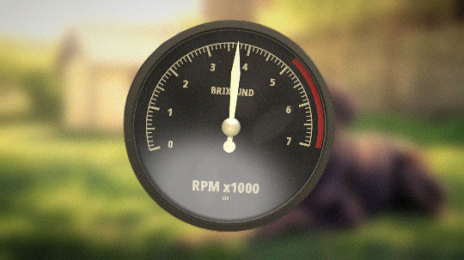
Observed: 3700 rpm
